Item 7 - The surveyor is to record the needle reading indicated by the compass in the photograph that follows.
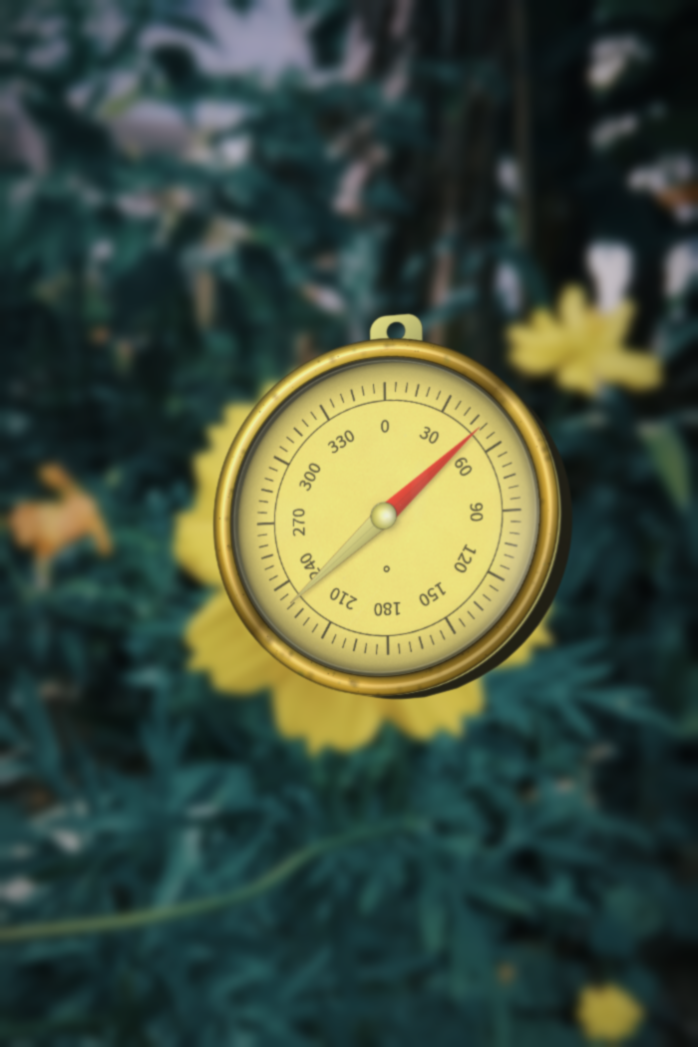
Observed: 50 °
